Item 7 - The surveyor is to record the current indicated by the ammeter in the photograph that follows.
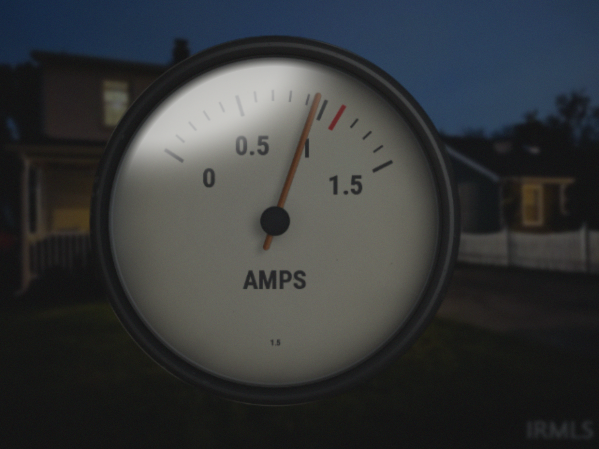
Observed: 0.95 A
